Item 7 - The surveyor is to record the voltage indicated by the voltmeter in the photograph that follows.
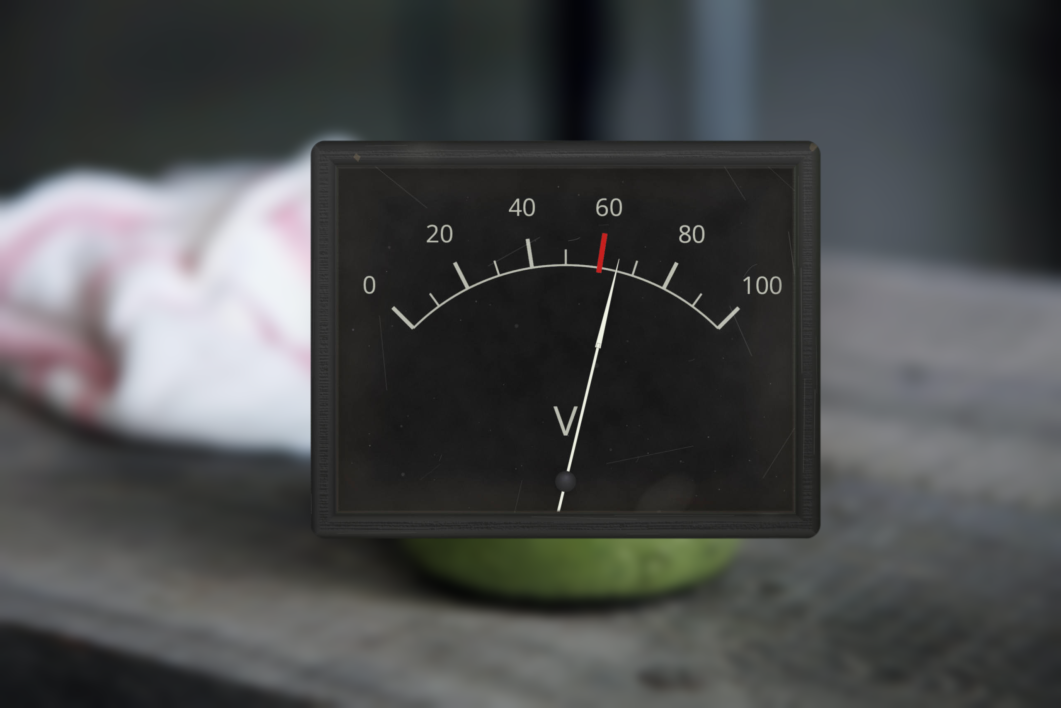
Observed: 65 V
